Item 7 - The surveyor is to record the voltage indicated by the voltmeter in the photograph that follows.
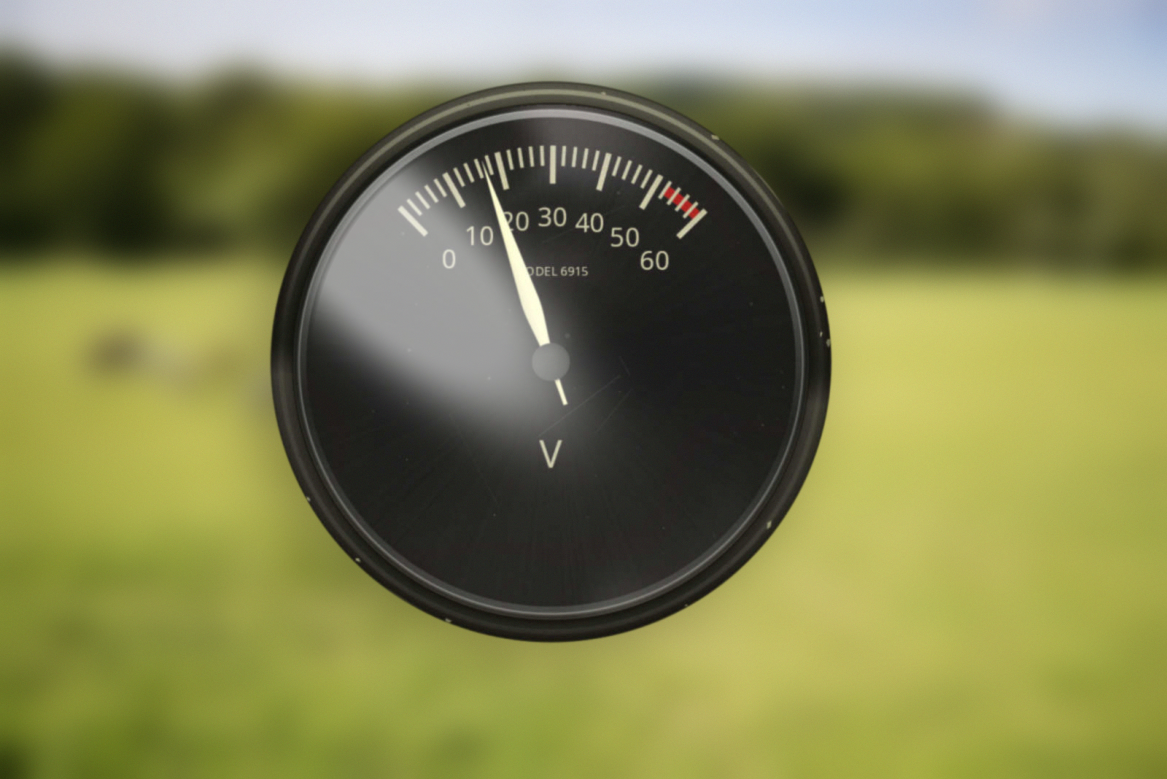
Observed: 17 V
